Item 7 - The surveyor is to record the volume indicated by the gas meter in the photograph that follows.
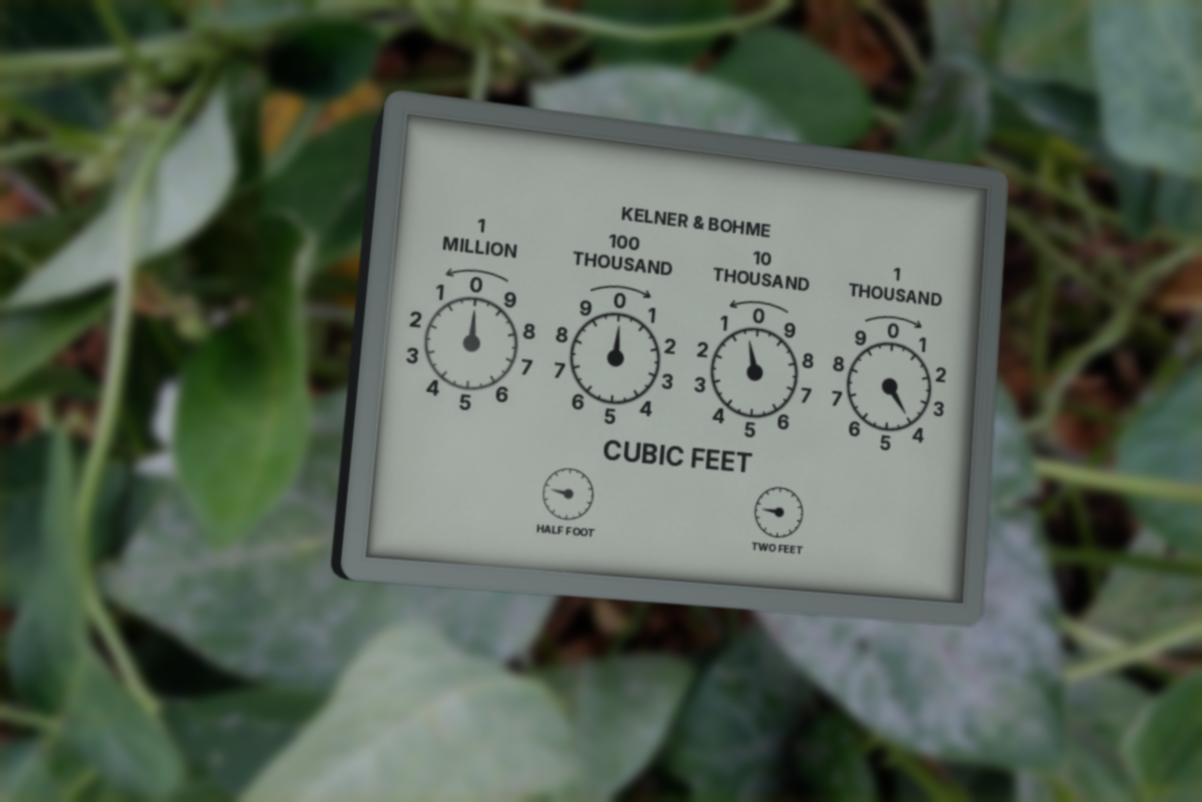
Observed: 400 ft³
